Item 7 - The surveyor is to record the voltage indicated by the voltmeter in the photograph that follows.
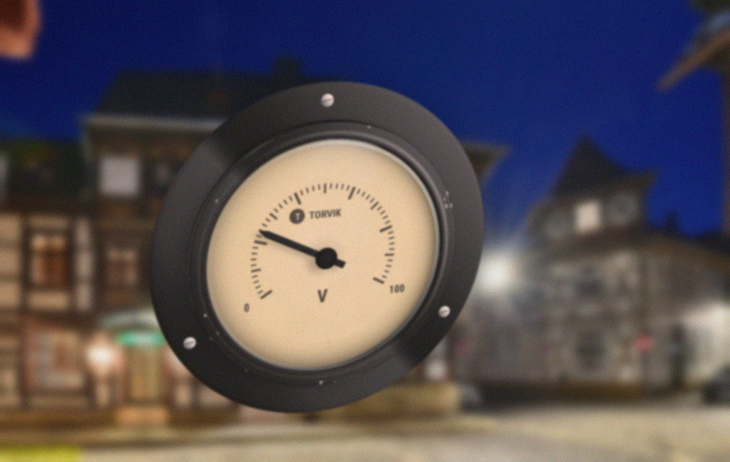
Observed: 24 V
